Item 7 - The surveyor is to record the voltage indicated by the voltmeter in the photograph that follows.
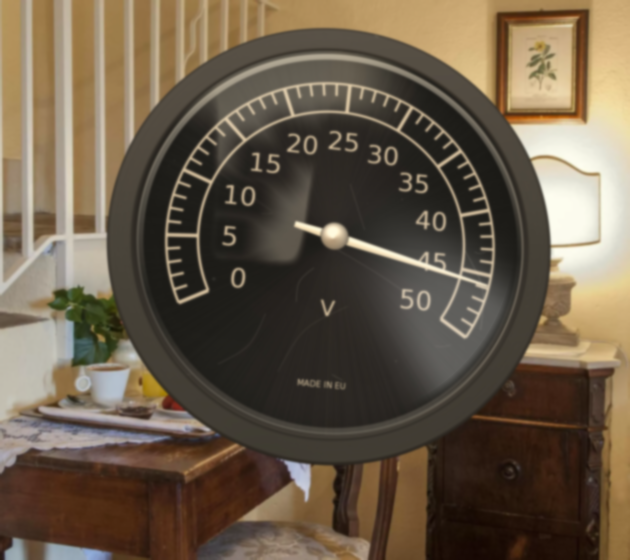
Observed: 46 V
